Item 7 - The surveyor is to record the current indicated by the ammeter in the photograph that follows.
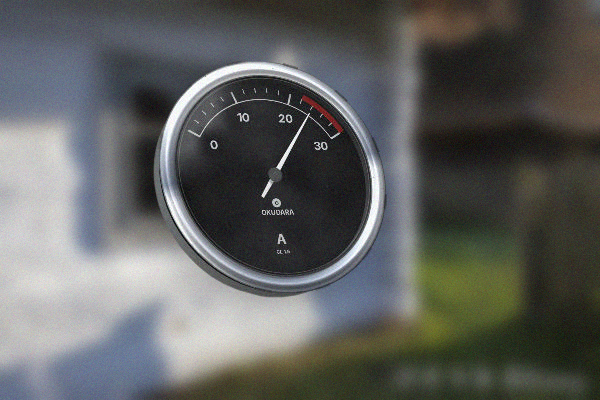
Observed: 24 A
